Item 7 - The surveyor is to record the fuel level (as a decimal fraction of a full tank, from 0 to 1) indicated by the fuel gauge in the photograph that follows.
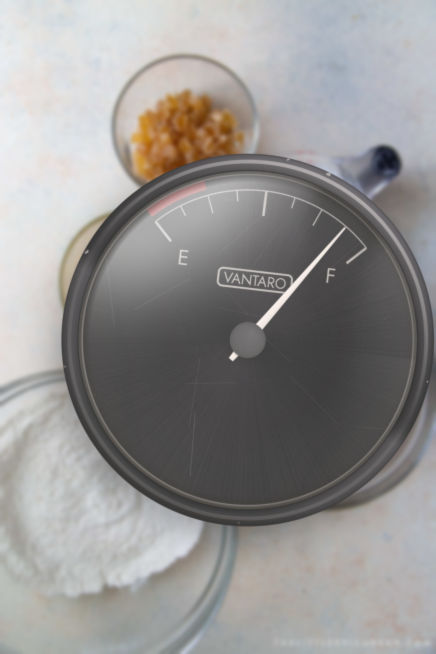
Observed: 0.875
